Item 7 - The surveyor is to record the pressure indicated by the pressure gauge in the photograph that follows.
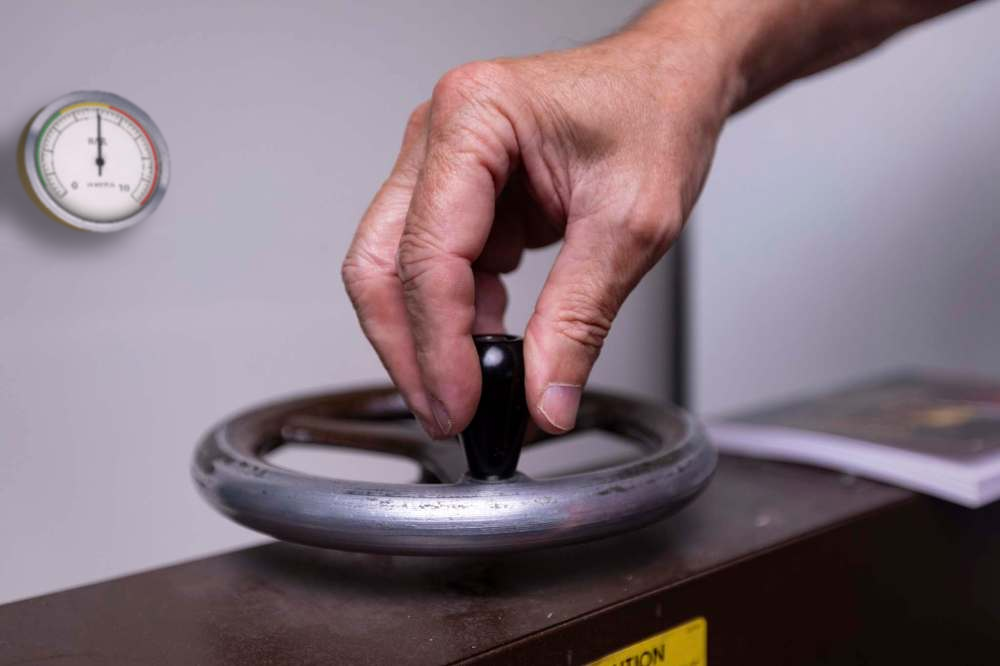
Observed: 5 bar
